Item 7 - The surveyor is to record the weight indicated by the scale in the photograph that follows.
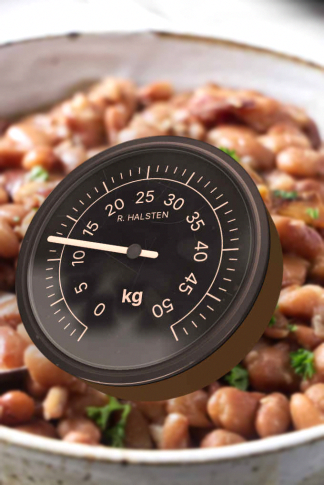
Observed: 12 kg
